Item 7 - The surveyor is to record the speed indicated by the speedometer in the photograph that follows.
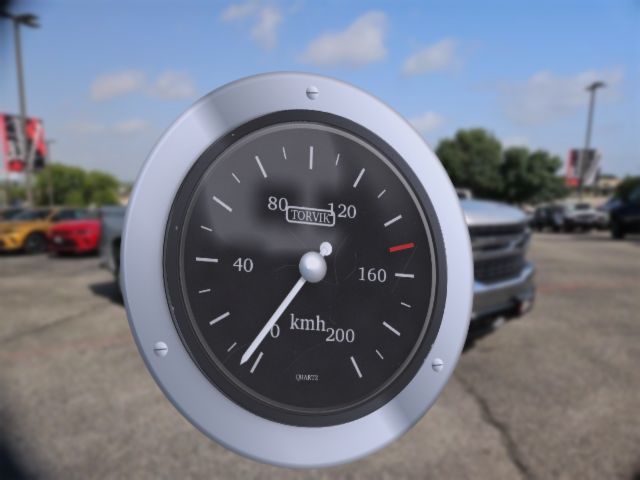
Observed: 5 km/h
